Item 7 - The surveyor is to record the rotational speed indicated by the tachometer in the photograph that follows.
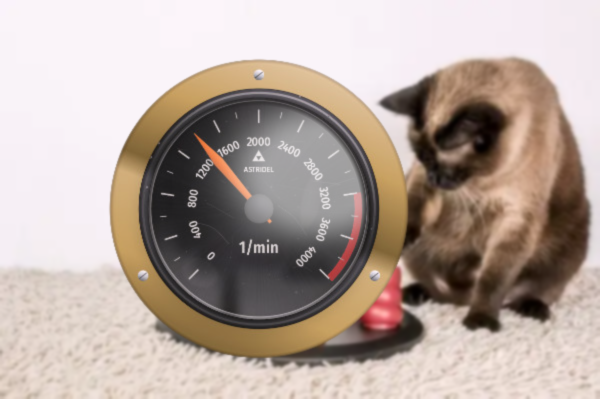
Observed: 1400 rpm
